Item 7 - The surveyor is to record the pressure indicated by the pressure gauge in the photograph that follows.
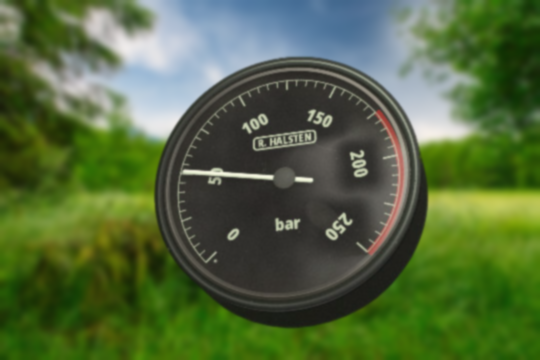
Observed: 50 bar
